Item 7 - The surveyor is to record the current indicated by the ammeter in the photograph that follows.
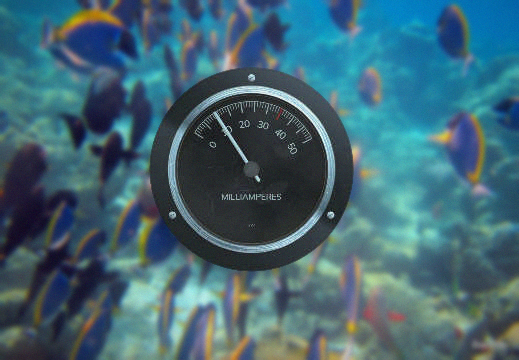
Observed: 10 mA
